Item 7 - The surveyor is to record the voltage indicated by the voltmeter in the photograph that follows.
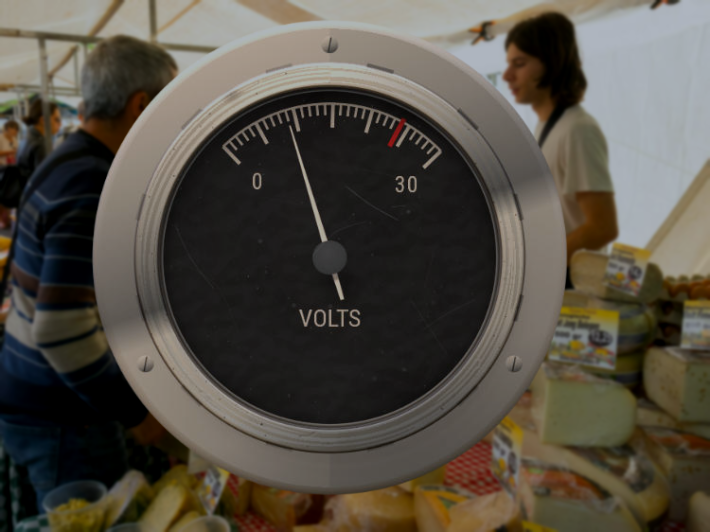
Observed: 9 V
